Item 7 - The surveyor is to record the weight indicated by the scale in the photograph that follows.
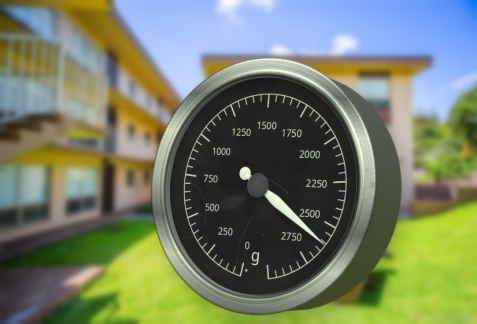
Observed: 2600 g
